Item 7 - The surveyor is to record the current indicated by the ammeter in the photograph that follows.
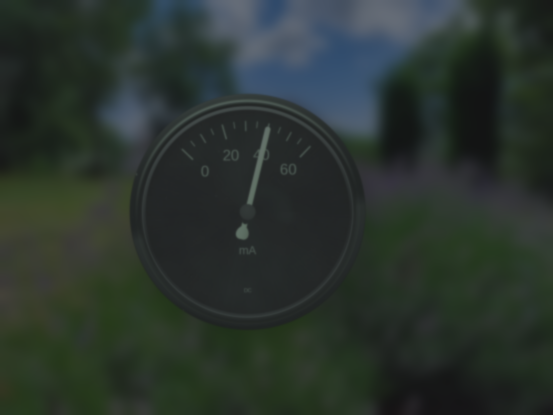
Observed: 40 mA
